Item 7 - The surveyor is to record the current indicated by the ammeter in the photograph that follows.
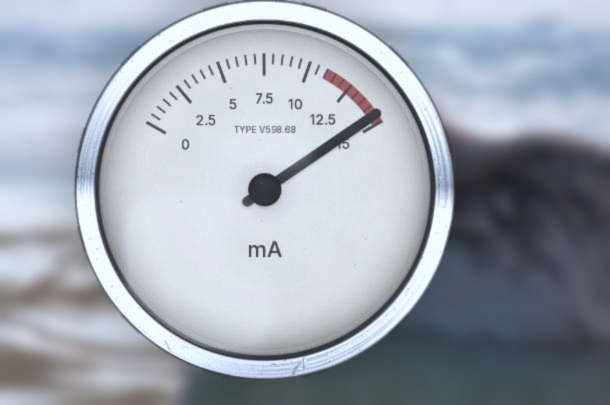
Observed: 14.5 mA
